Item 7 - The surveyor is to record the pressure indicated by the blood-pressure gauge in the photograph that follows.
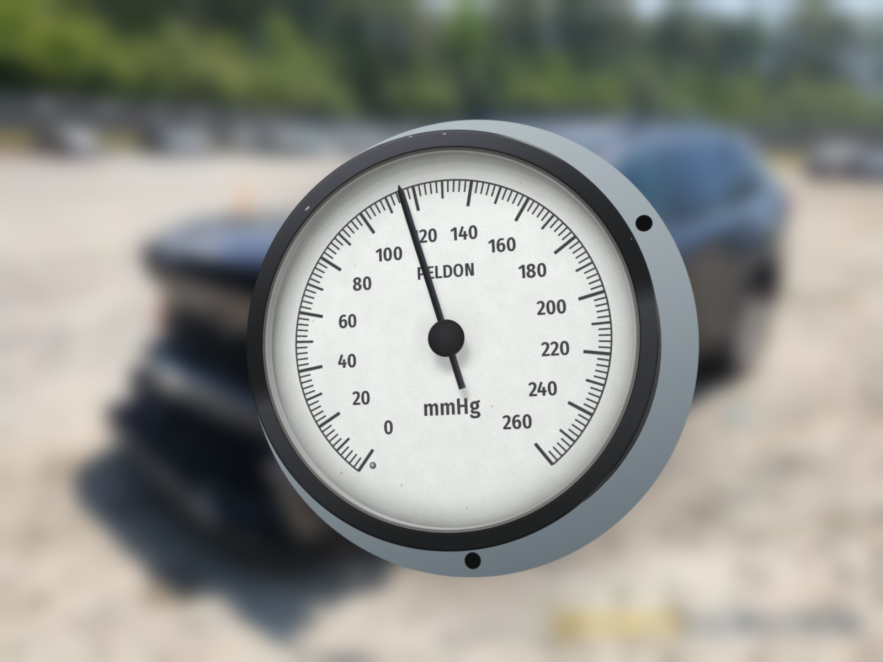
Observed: 116 mmHg
